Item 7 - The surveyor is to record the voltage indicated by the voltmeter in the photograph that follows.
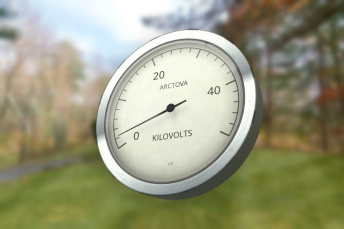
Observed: 2 kV
